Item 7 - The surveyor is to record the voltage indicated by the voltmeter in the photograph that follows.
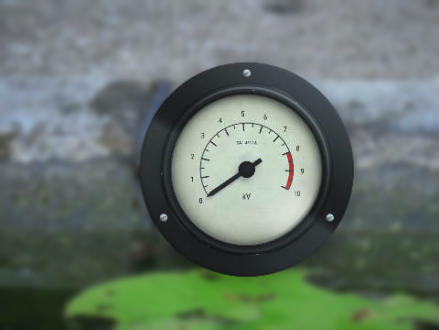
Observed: 0 kV
